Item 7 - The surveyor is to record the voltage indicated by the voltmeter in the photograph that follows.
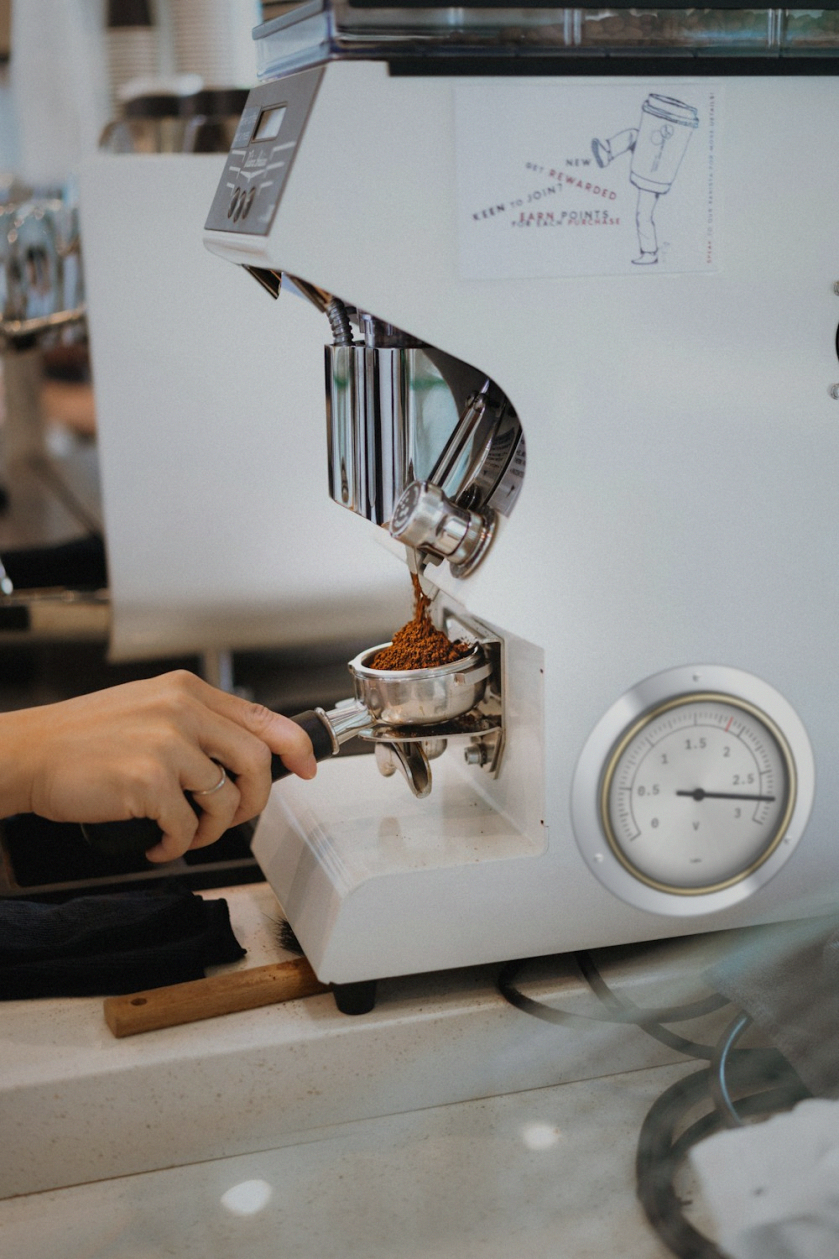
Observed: 2.75 V
